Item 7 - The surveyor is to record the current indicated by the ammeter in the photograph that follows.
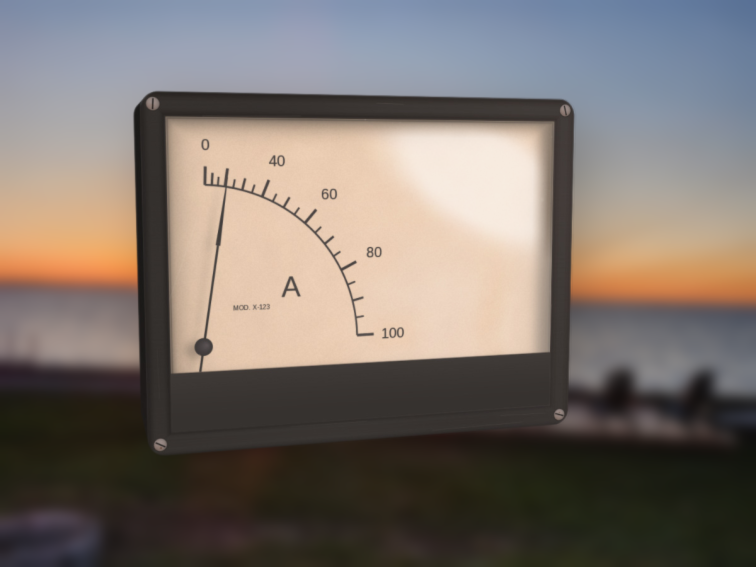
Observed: 20 A
